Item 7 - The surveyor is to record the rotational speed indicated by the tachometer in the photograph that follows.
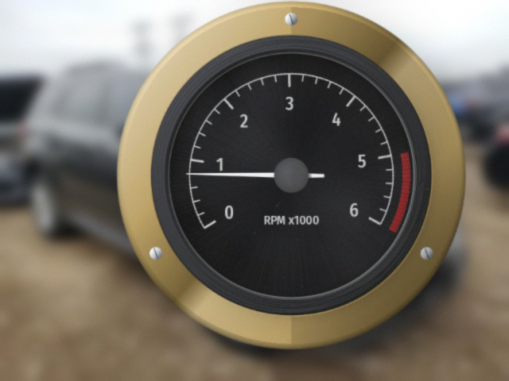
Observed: 800 rpm
